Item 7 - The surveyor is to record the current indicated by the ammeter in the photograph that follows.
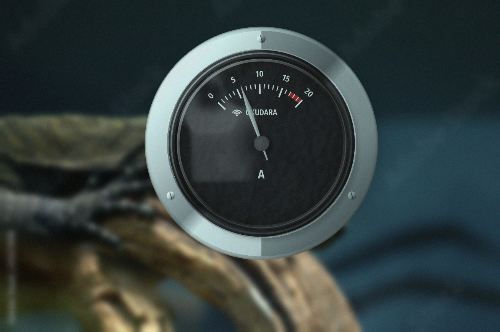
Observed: 6 A
